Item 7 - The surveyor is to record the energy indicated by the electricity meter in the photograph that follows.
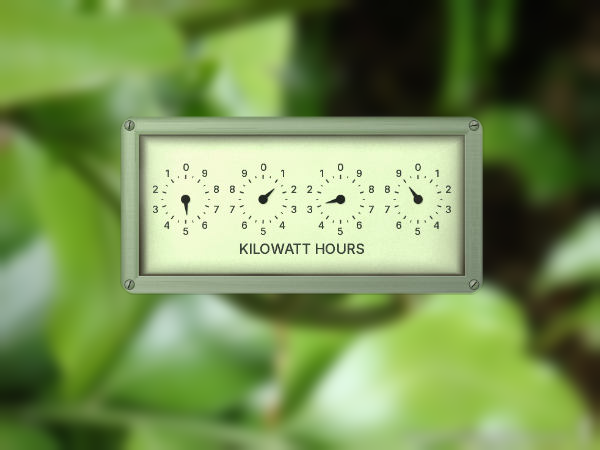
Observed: 5129 kWh
